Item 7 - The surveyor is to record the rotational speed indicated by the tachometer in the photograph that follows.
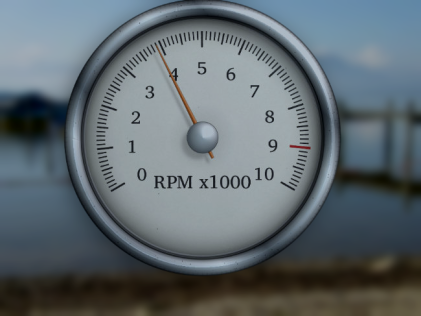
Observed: 3900 rpm
